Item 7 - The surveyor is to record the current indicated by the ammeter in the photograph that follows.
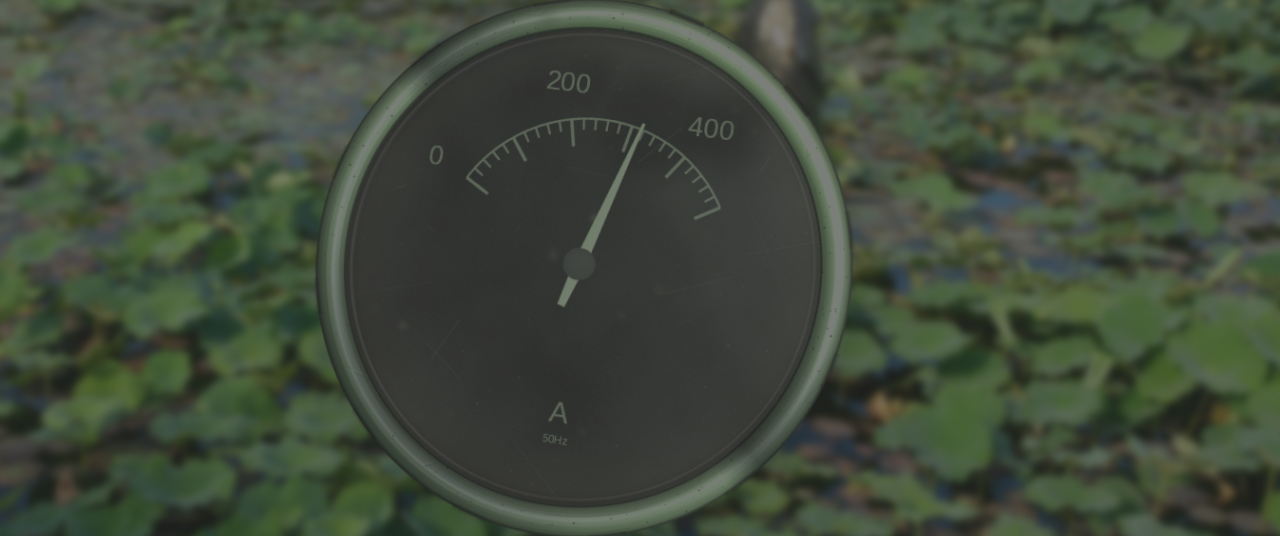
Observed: 320 A
